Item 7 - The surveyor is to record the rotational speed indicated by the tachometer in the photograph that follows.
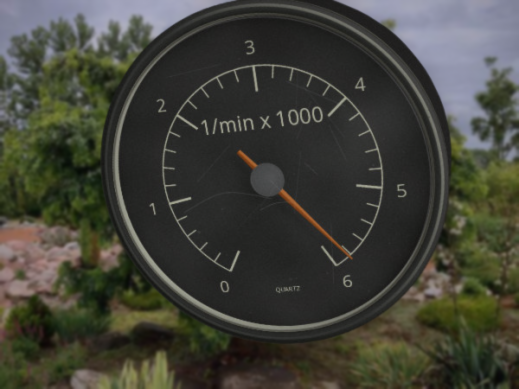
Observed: 5800 rpm
